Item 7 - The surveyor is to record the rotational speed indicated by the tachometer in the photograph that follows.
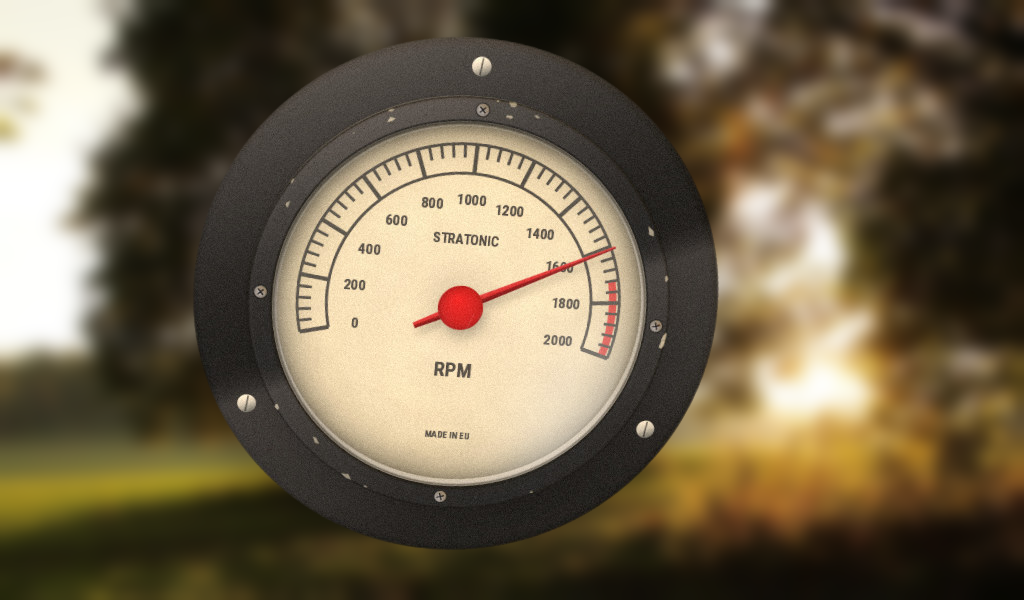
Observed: 1600 rpm
